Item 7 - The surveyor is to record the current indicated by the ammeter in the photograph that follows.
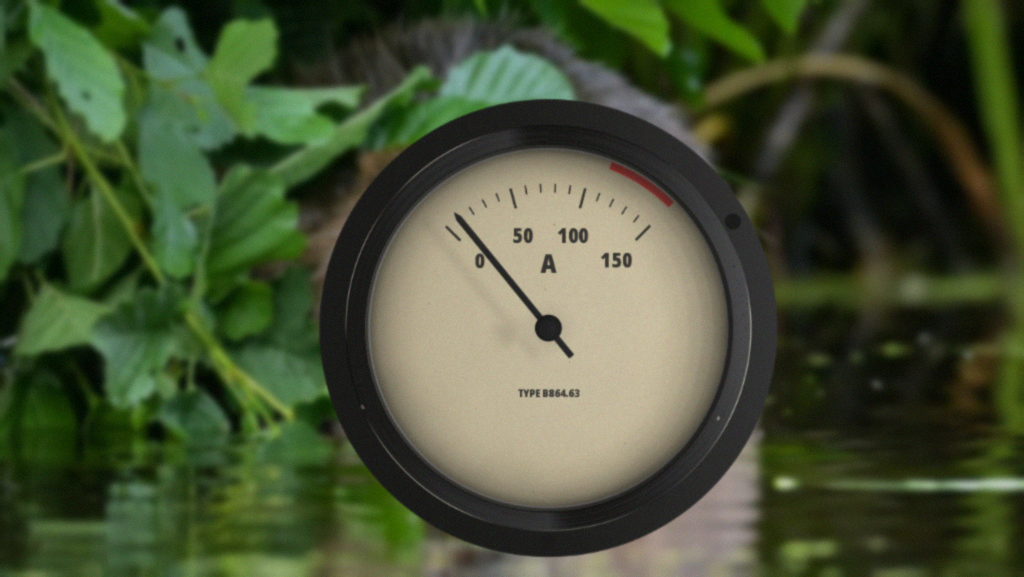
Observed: 10 A
